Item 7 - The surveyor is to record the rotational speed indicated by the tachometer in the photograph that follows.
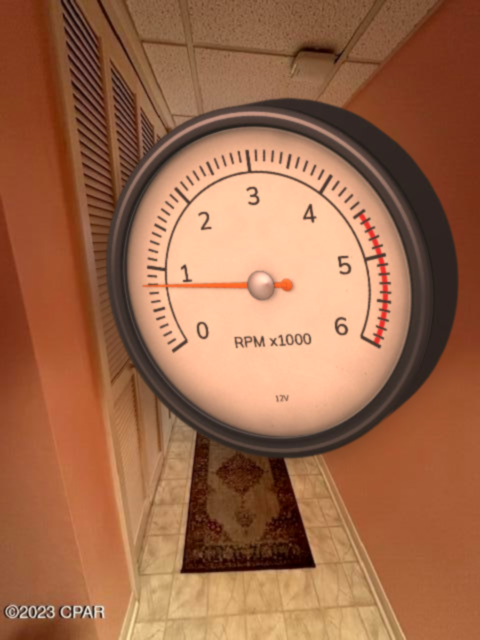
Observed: 800 rpm
